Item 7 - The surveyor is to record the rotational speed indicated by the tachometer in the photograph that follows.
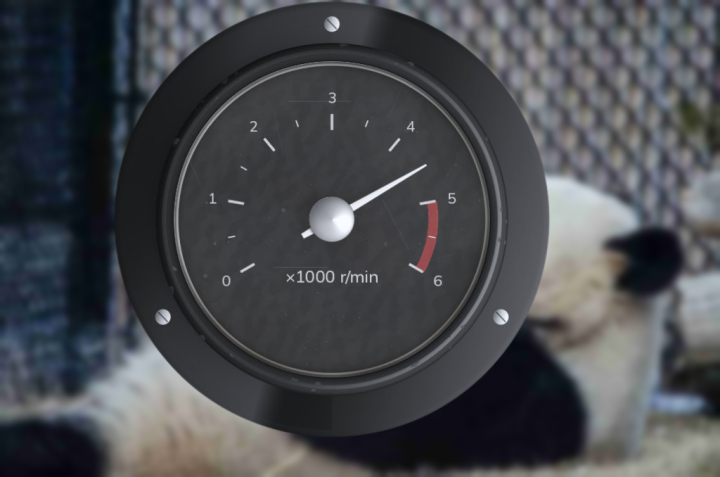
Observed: 4500 rpm
